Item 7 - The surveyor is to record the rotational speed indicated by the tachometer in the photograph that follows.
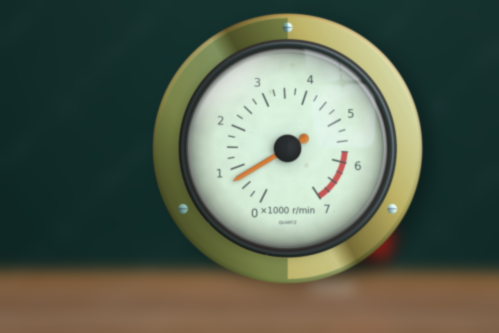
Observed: 750 rpm
